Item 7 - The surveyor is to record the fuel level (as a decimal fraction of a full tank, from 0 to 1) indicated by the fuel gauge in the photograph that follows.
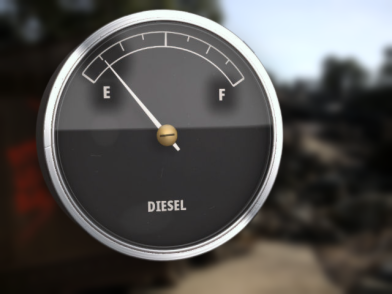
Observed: 0.125
